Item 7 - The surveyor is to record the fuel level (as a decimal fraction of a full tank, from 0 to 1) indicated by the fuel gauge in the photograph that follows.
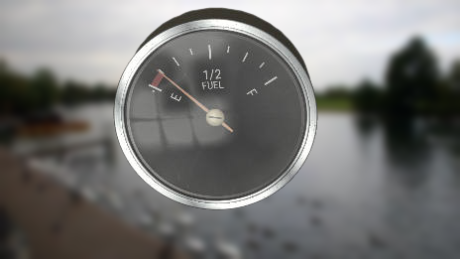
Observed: 0.125
